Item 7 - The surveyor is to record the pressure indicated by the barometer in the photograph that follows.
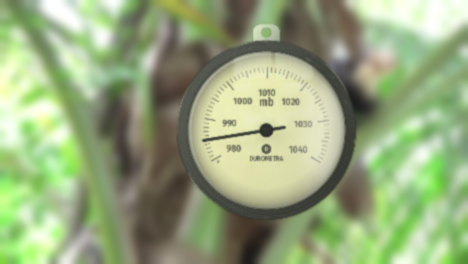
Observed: 985 mbar
